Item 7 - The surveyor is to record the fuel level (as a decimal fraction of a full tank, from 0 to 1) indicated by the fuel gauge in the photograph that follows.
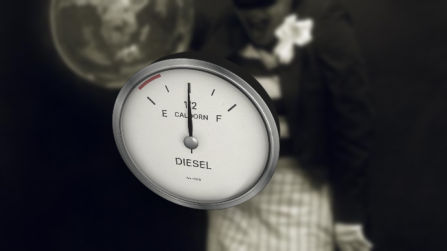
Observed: 0.5
